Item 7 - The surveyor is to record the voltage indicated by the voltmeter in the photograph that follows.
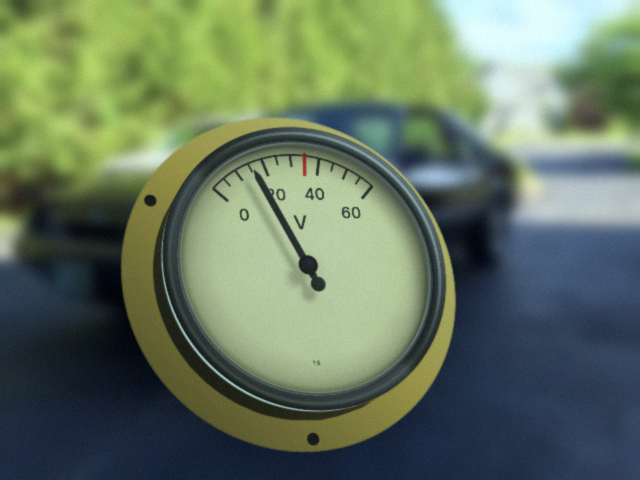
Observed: 15 V
